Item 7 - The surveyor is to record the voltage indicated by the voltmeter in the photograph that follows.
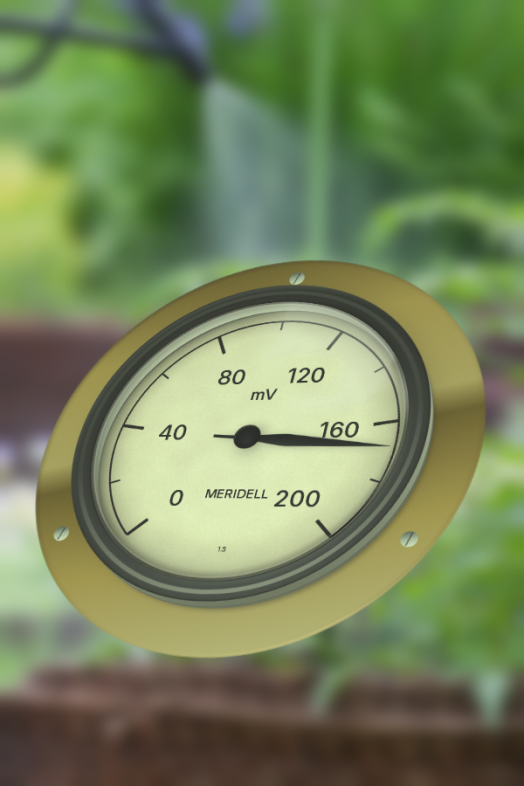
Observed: 170 mV
